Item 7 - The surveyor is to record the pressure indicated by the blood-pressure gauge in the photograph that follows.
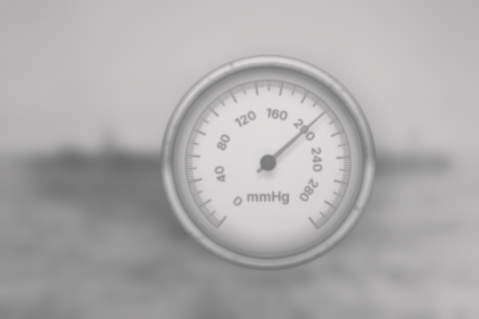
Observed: 200 mmHg
